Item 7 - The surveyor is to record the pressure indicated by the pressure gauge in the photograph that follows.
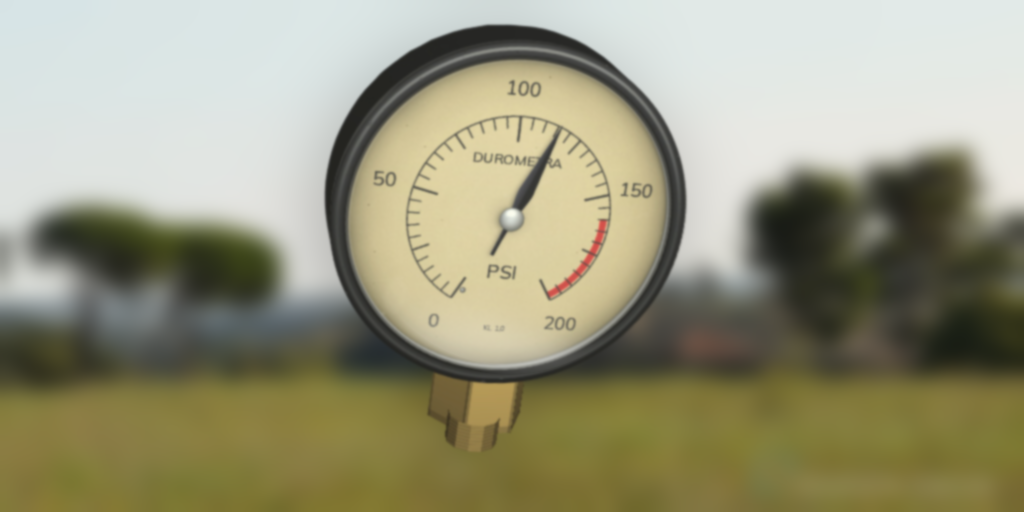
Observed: 115 psi
